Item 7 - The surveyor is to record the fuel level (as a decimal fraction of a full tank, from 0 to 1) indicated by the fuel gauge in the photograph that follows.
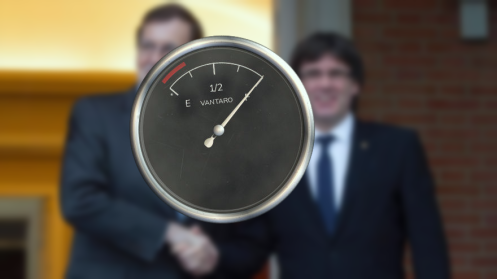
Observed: 1
